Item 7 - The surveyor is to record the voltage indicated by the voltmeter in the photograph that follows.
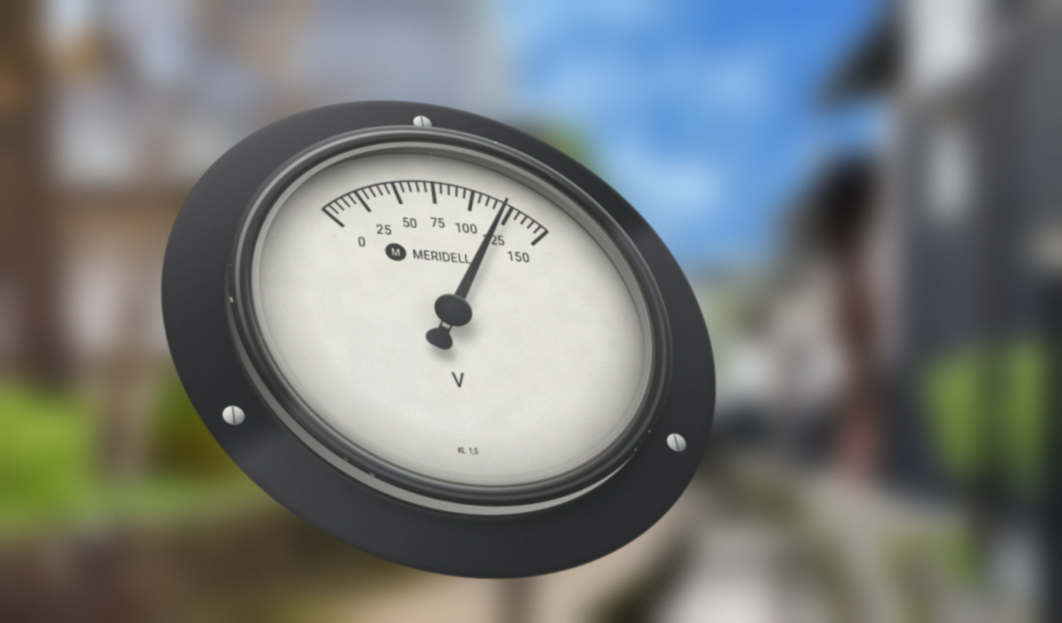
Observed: 120 V
